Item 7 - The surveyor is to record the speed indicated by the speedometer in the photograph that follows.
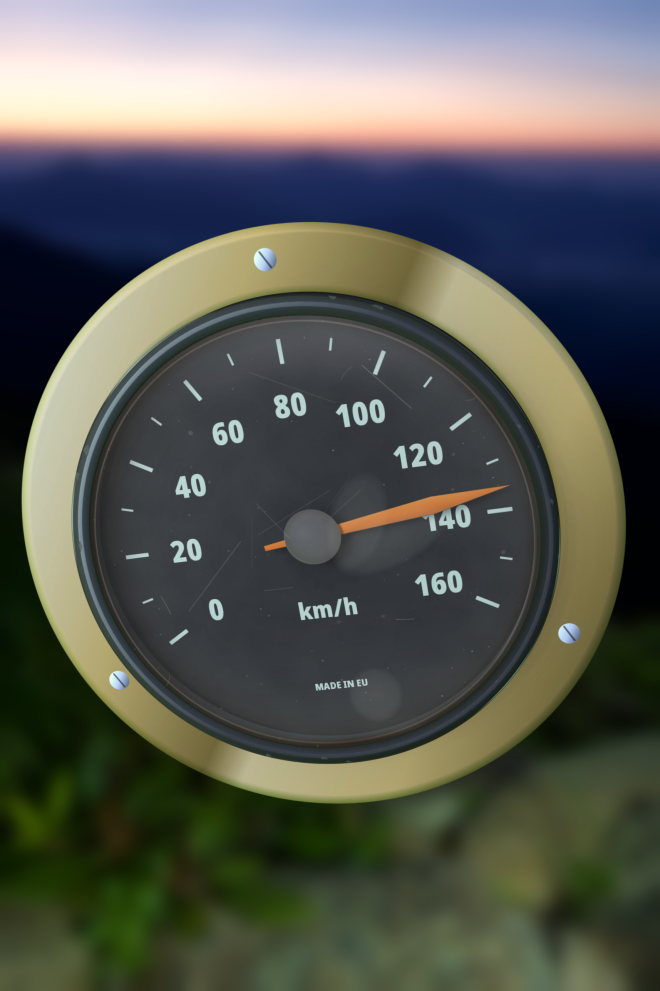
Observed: 135 km/h
